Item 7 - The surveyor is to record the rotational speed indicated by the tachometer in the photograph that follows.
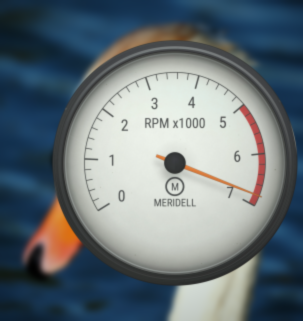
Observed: 6800 rpm
